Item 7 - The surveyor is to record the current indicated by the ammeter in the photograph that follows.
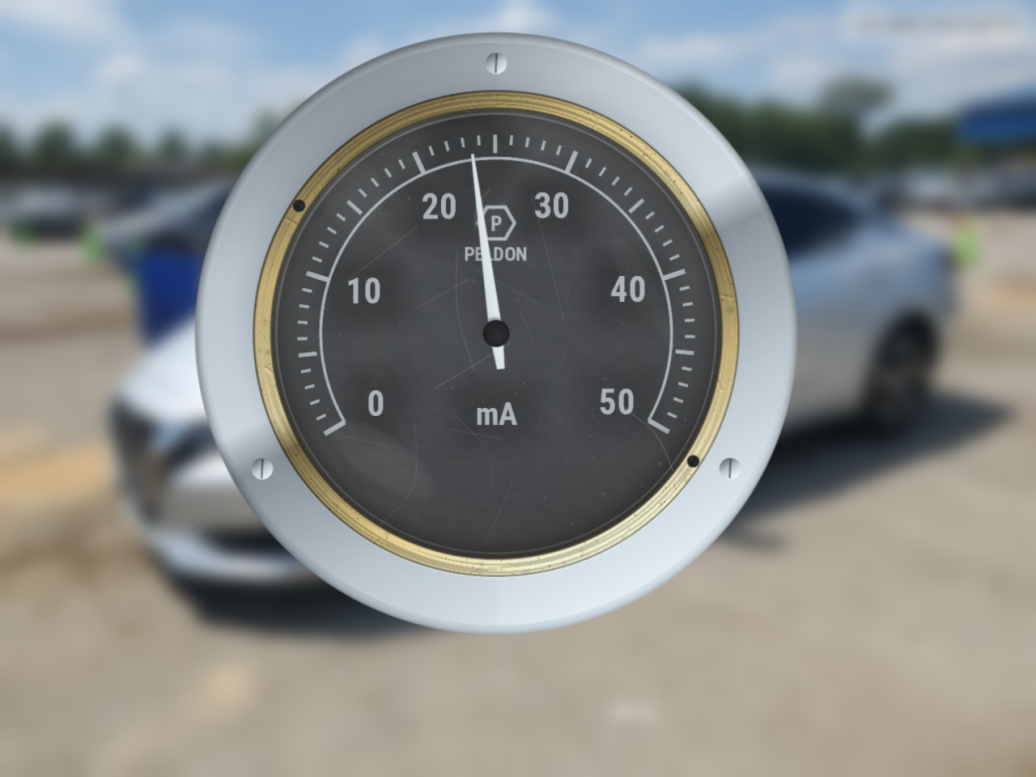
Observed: 23.5 mA
